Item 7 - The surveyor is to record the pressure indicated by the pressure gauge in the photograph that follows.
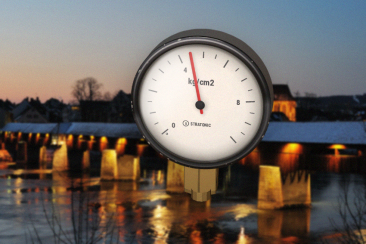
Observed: 4.5 kg/cm²
